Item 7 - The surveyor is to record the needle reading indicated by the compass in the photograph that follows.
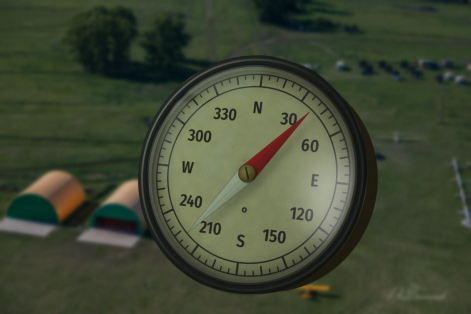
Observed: 40 °
